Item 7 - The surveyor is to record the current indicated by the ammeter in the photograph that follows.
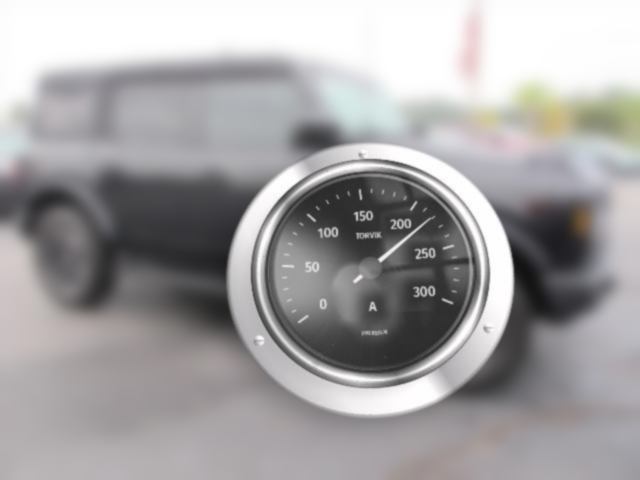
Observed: 220 A
